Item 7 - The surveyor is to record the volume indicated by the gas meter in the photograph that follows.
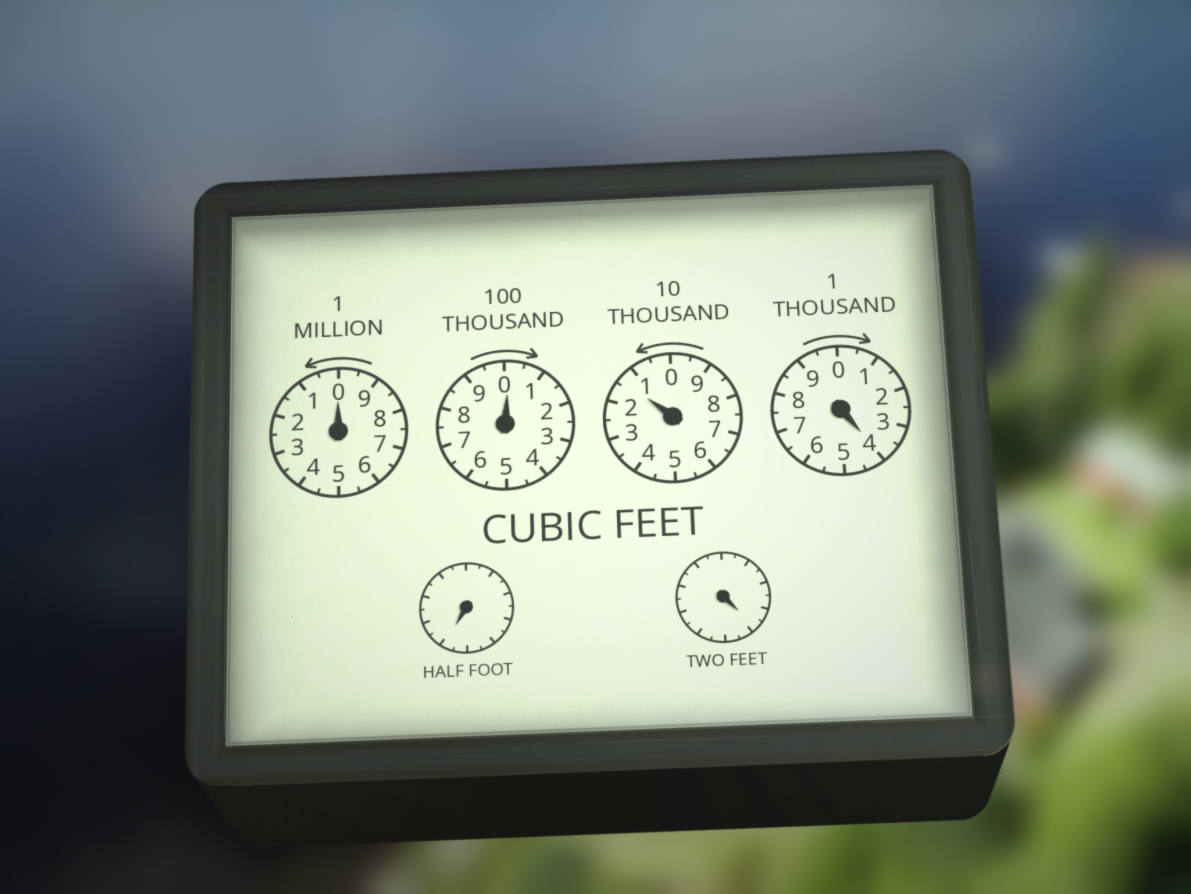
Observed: 1400 ft³
